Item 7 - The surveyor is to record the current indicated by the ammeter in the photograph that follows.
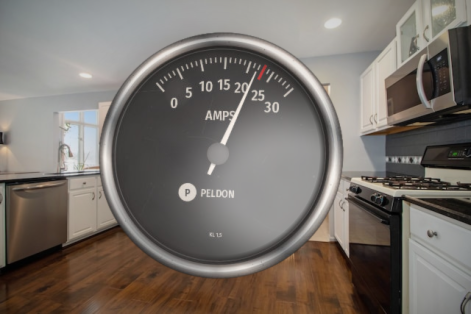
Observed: 22 A
